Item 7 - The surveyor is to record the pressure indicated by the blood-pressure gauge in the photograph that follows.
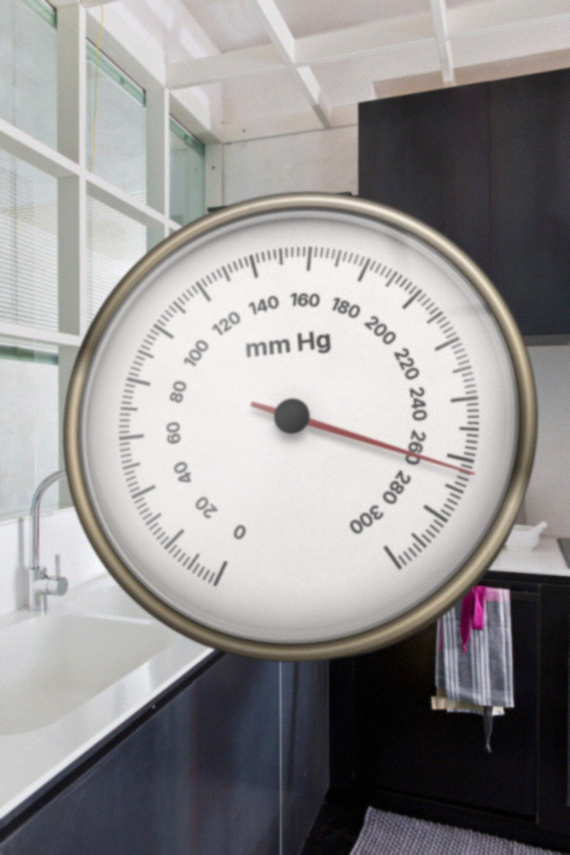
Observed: 264 mmHg
